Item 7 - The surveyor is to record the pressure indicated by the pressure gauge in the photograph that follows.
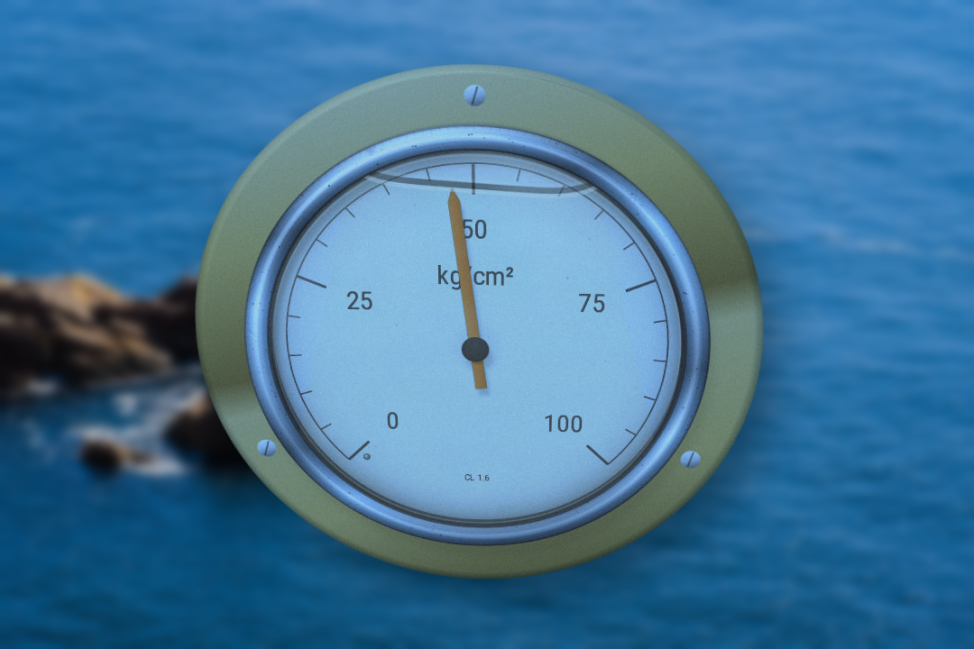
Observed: 47.5 kg/cm²
